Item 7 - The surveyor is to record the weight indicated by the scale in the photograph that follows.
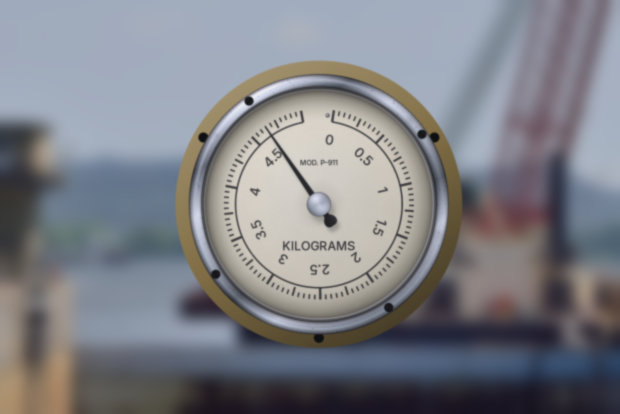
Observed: 4.65 kg
